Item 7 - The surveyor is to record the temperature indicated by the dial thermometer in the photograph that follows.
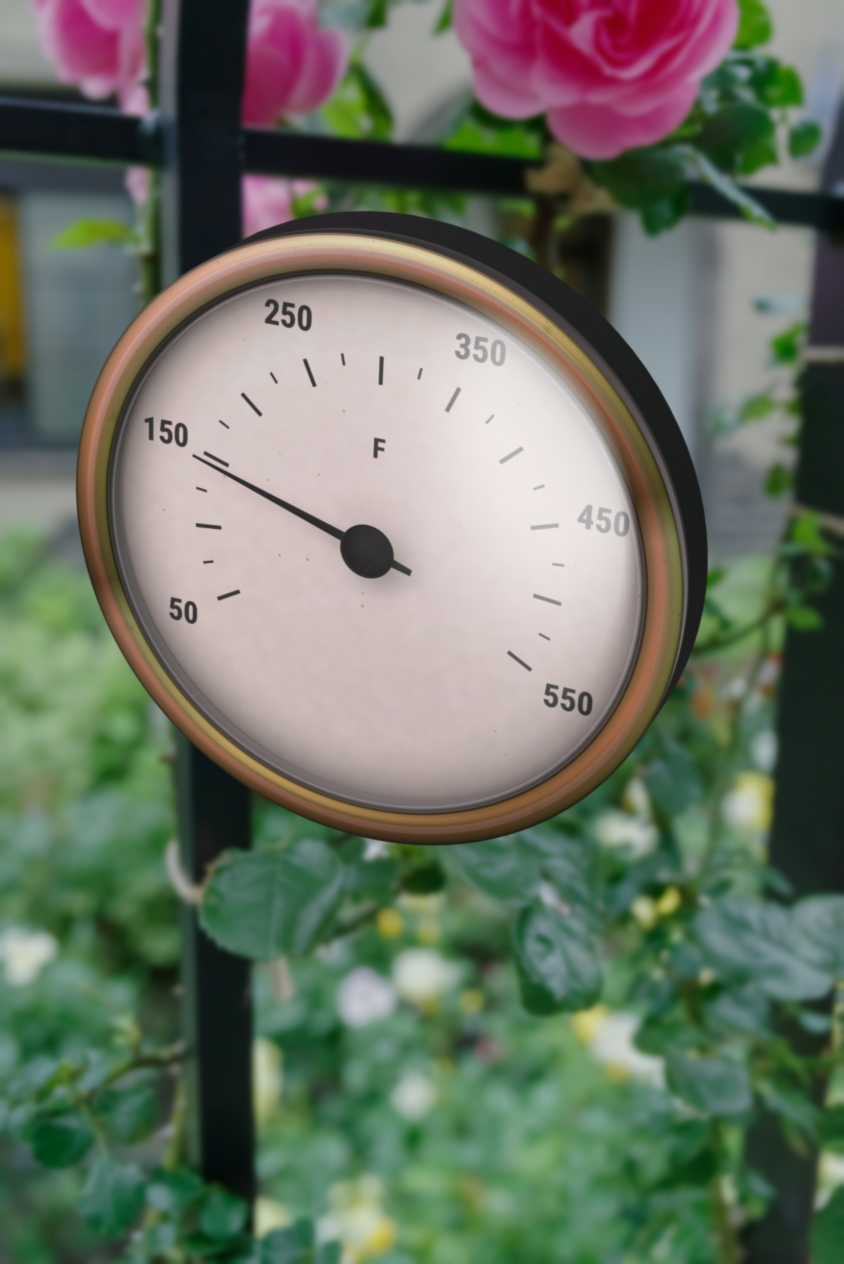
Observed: 150 °F
